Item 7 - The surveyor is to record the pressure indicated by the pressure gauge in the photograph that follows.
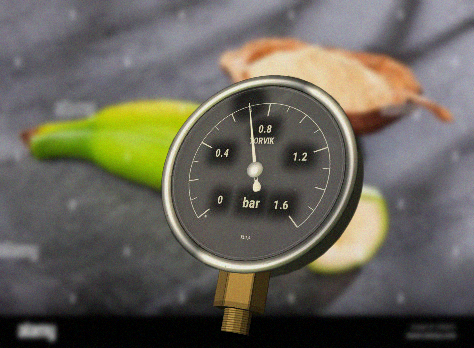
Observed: 0.7 bar
